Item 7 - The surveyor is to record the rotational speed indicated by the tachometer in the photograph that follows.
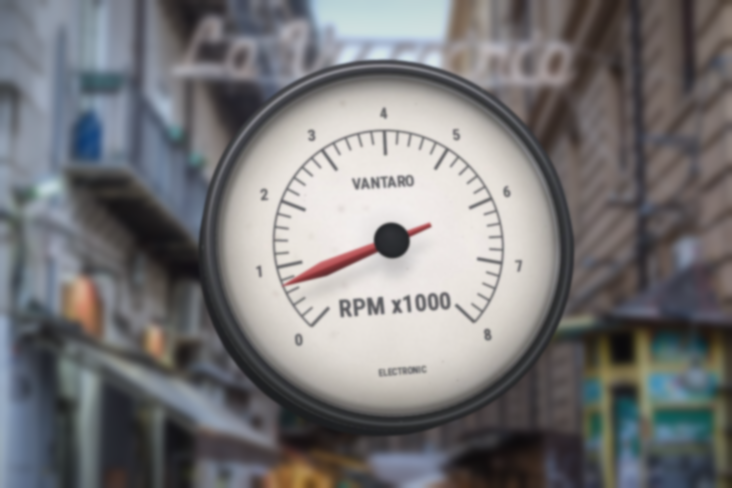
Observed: 700 rpm
